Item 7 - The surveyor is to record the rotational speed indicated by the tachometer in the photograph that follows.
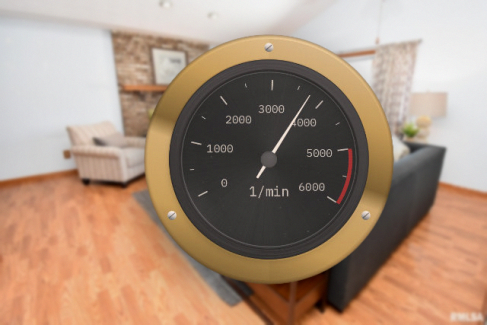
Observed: 3750 rpm
